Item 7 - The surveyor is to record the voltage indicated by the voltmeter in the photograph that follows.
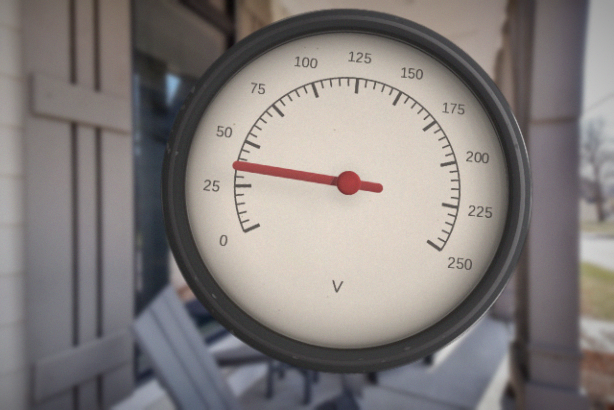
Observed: 35 V
